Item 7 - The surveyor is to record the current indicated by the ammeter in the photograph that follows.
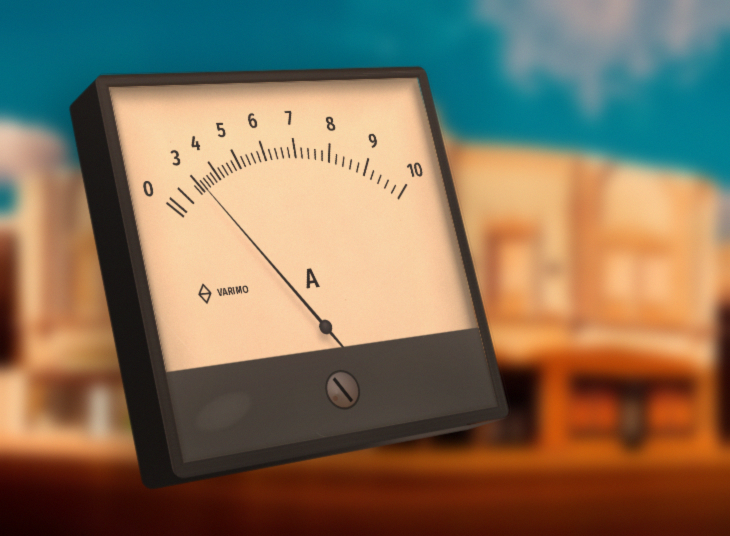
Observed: 3 A
